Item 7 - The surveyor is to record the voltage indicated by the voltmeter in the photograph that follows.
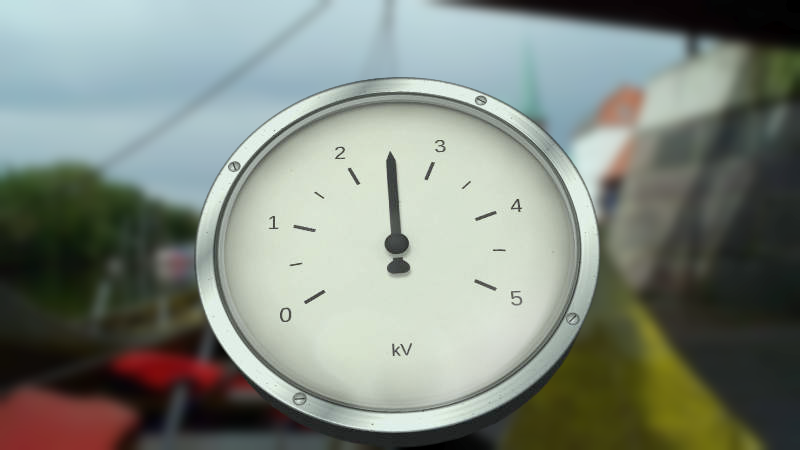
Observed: 2.5 kV
